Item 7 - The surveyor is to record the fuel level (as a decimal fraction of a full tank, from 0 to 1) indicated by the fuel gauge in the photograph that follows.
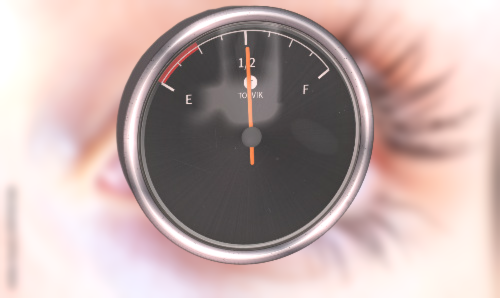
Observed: 0.5
